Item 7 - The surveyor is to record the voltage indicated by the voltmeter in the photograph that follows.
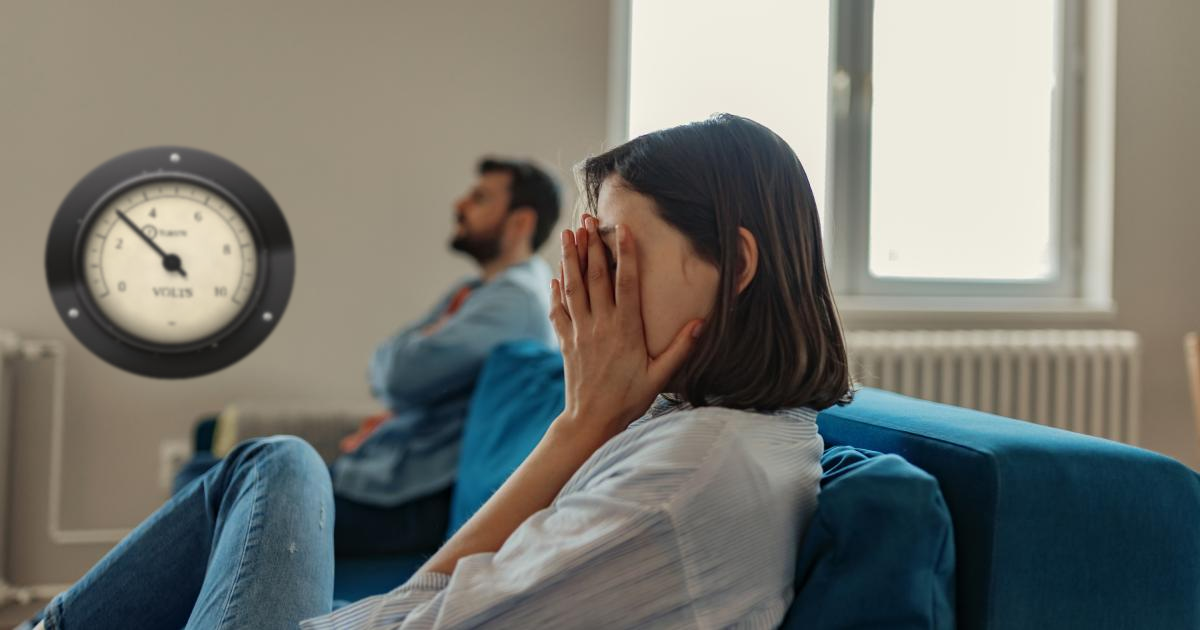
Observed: 3 V
